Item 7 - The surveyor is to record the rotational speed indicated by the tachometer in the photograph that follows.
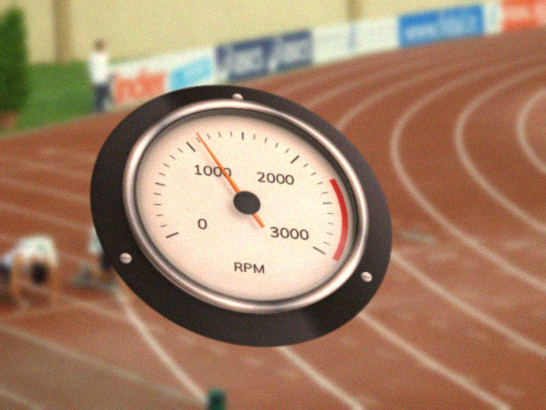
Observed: 1100 rpm
